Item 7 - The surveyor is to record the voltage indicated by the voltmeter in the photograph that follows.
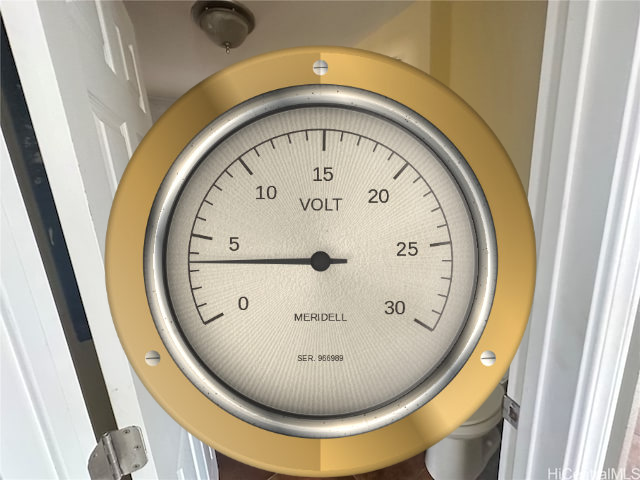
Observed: 3.5 V
